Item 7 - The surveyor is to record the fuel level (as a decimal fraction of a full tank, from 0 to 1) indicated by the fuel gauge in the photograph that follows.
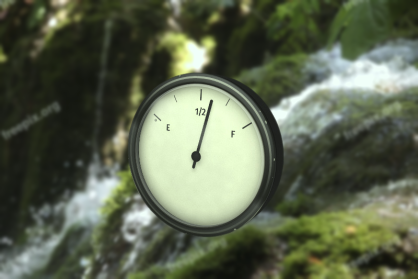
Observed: 0.625
